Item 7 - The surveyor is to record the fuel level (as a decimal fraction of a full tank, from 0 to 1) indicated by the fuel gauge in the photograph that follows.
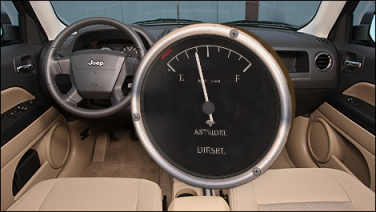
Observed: 0.375
